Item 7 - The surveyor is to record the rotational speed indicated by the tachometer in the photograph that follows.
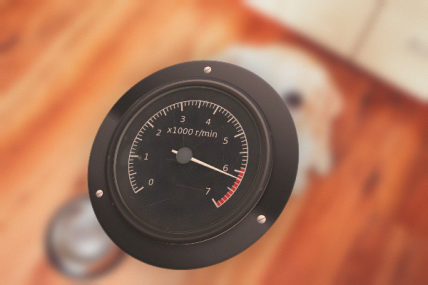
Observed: 6200 rpm
